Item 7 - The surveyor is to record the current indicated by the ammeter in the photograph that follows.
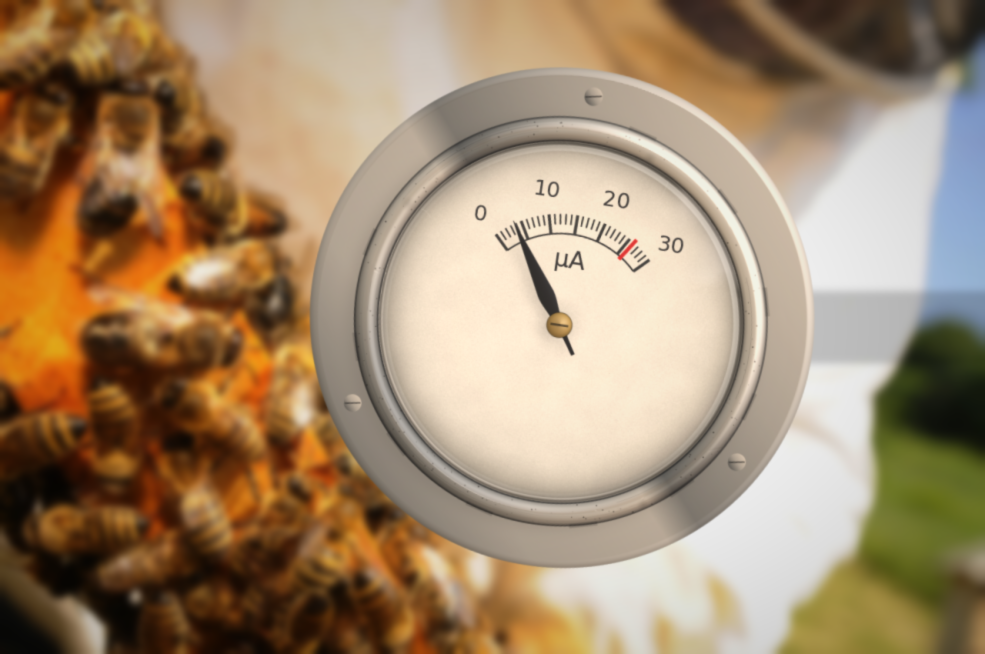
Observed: 4 µA
